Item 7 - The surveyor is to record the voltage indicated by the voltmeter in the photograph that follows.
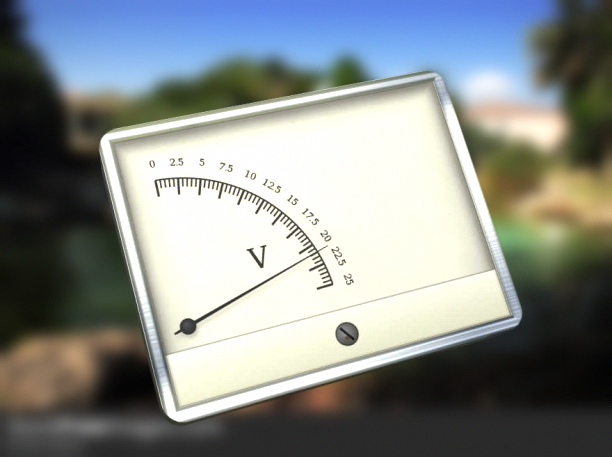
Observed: 21 V
